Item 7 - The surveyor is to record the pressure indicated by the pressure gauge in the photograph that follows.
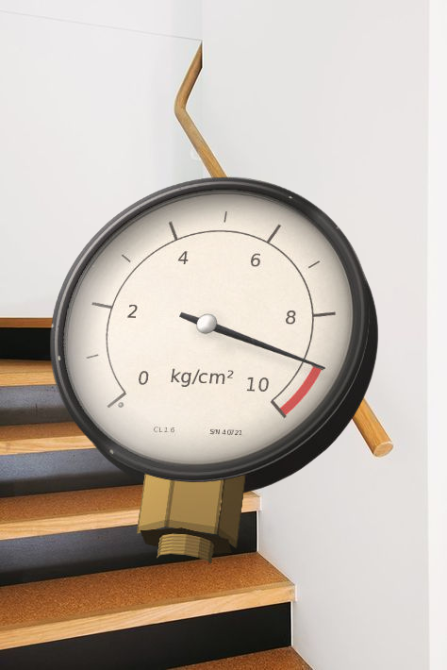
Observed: 9 kg/cm²
